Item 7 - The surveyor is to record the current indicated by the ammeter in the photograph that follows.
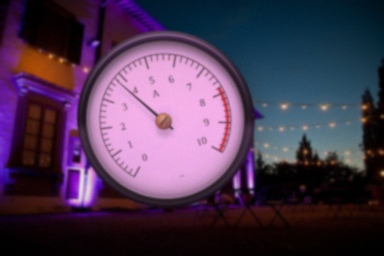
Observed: 3.8 A
